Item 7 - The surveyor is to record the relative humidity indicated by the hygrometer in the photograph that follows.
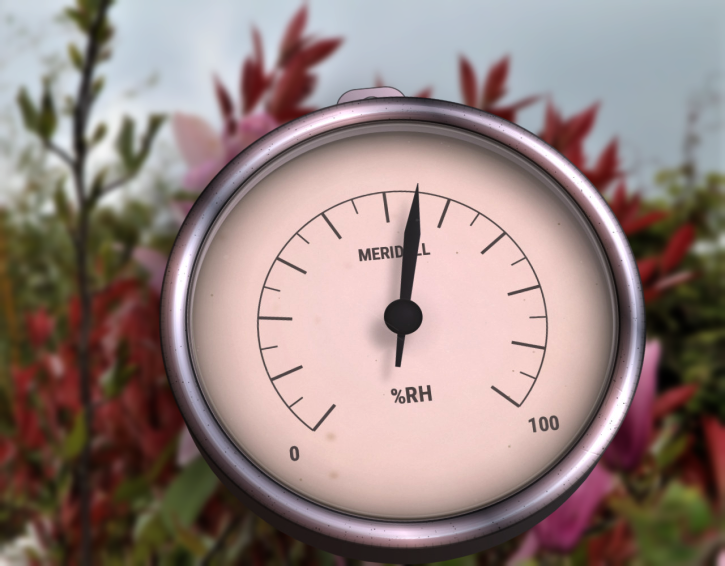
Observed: 55 %
